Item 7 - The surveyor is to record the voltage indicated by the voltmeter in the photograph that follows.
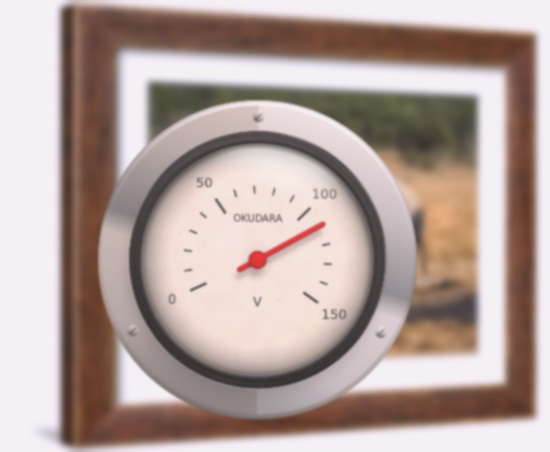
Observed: 110 V
